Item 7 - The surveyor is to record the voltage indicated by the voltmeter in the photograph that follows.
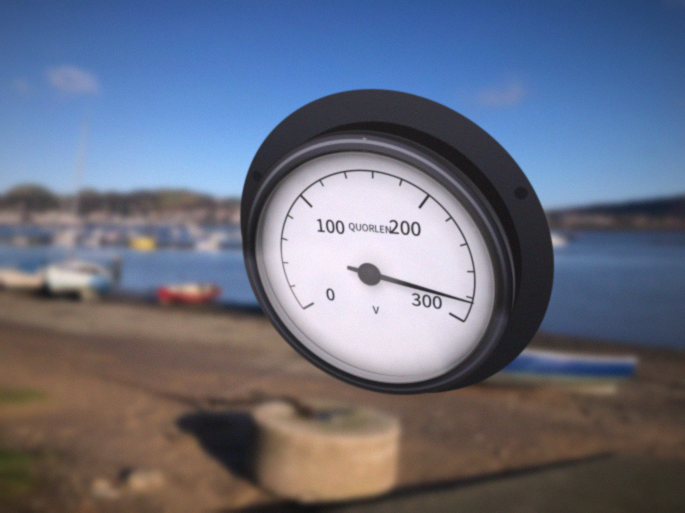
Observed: 280 V
